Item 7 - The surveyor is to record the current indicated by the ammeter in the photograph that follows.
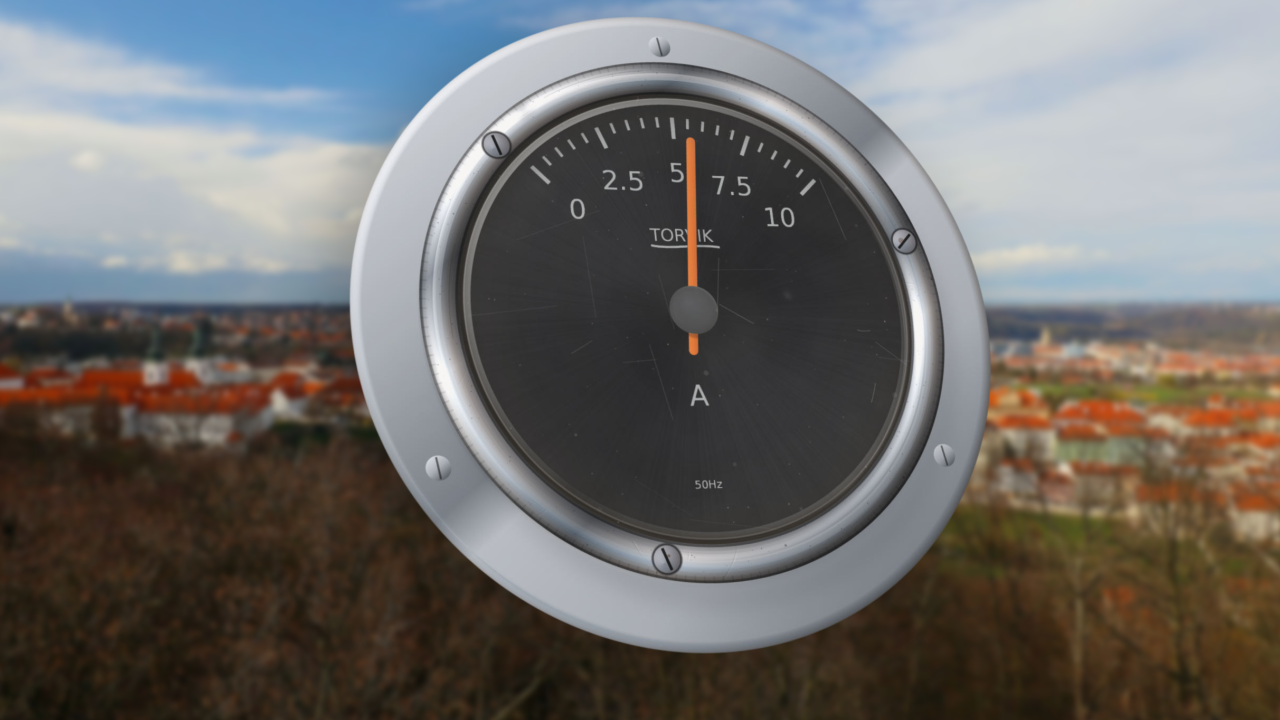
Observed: 5.5 A
